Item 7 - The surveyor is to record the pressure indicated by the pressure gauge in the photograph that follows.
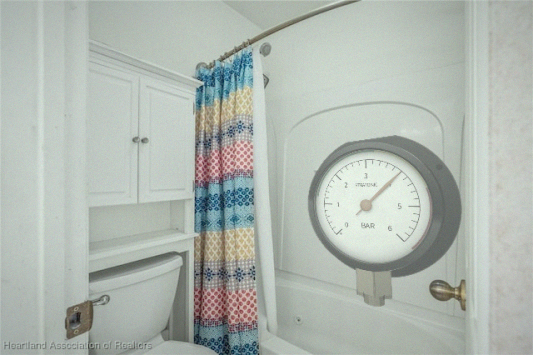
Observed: 4 bar
